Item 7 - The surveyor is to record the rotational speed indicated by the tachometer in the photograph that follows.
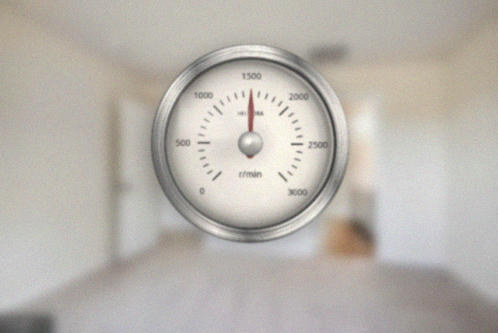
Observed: 1500 rpm
